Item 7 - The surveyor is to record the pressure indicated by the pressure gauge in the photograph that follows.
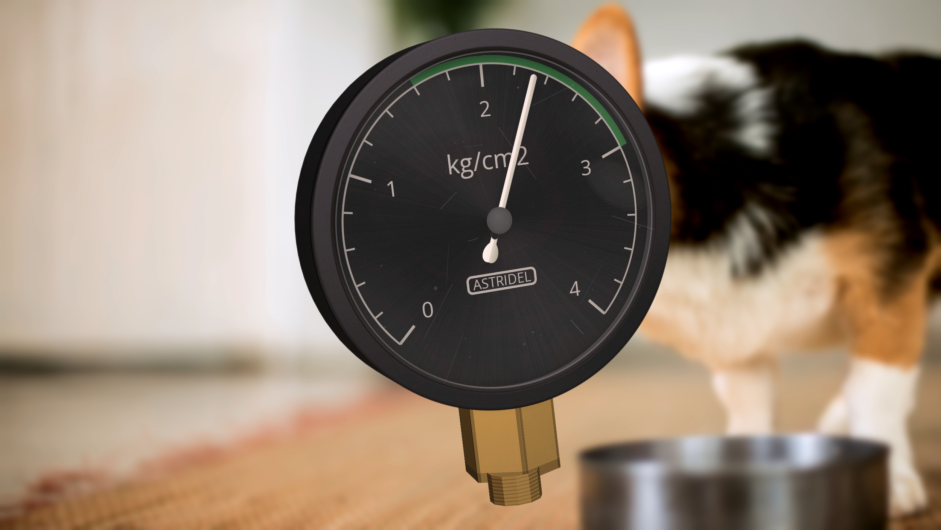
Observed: 2.3 kg/cm²
